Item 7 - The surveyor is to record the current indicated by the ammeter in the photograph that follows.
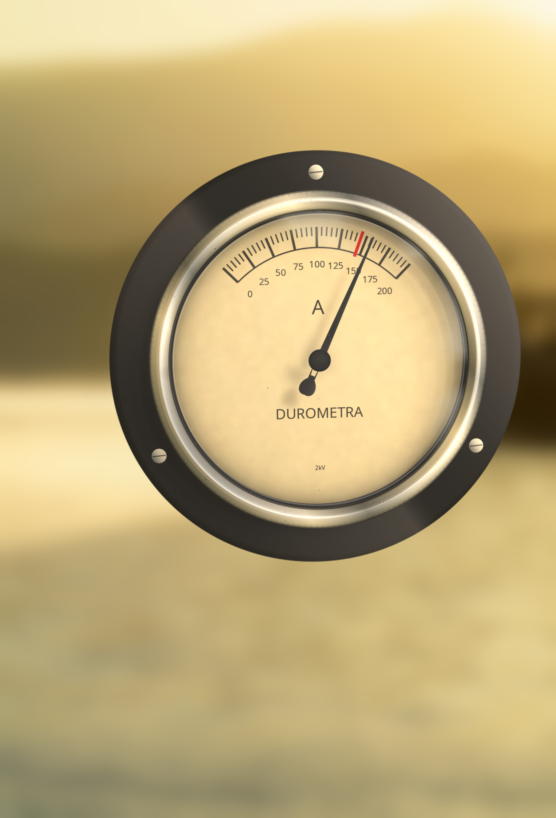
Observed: 155 A
